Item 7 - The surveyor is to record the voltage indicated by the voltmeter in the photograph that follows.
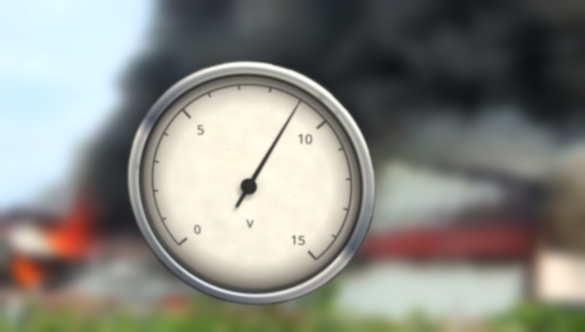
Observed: 9 V
